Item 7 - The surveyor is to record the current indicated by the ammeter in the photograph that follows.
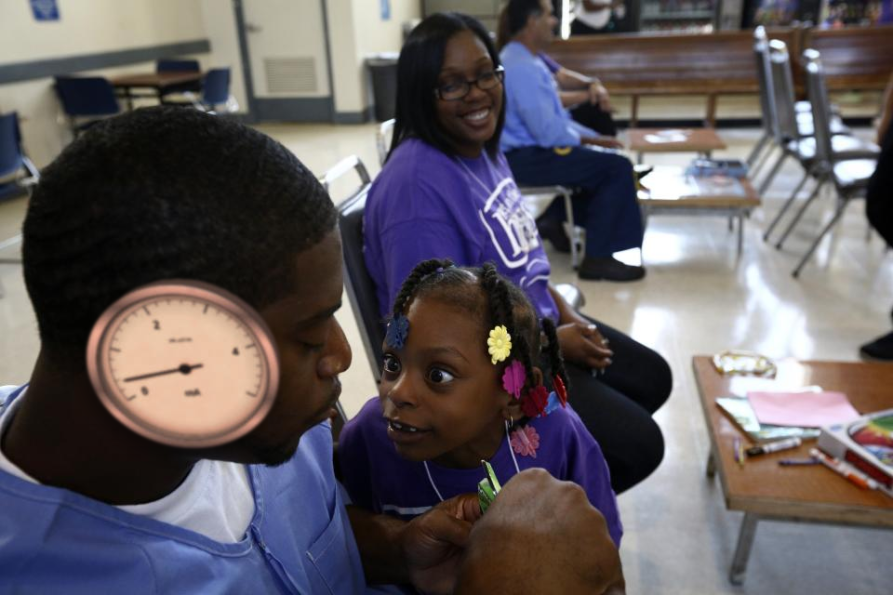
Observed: 0.4 mA
